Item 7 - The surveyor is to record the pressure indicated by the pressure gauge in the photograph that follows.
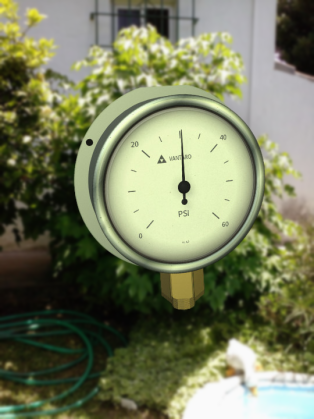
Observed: 30 psi
